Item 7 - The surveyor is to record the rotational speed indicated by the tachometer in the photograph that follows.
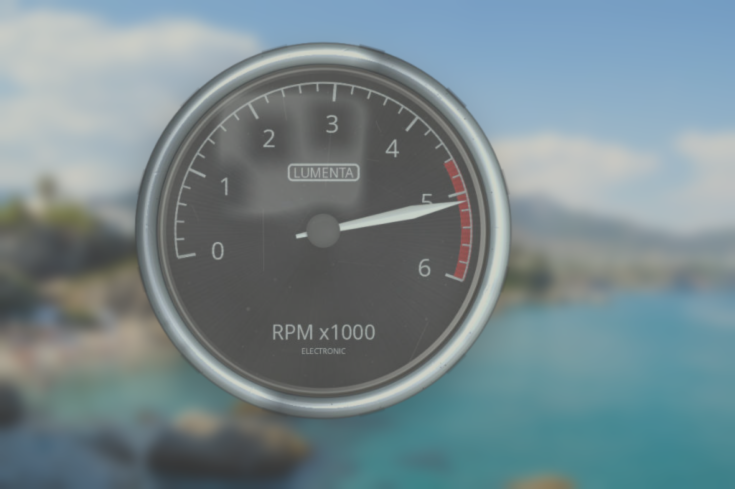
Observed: 5100 rpm
